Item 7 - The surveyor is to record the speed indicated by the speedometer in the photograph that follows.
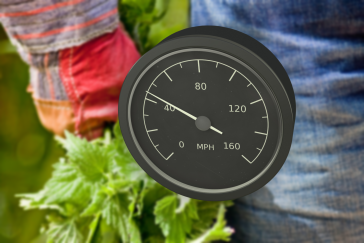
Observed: 45 mph
